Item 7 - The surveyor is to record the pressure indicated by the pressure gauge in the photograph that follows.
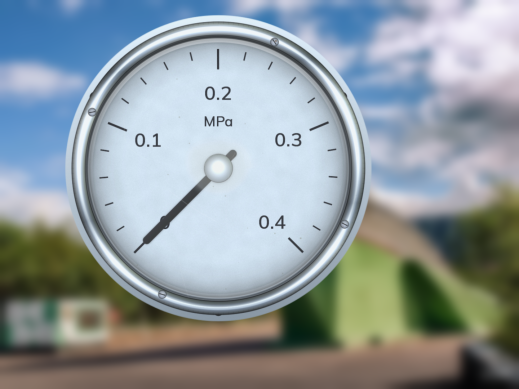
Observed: 0 MPa
